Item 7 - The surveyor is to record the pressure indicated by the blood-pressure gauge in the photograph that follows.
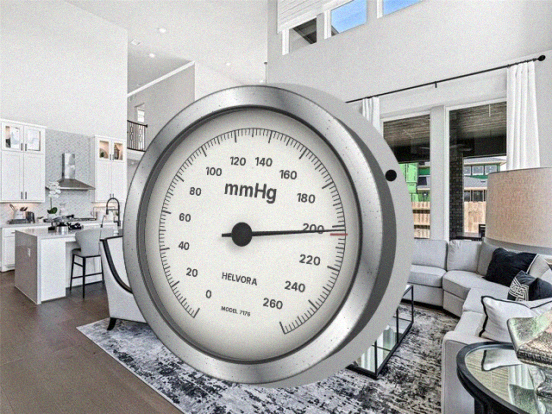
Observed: 202 mmHg
